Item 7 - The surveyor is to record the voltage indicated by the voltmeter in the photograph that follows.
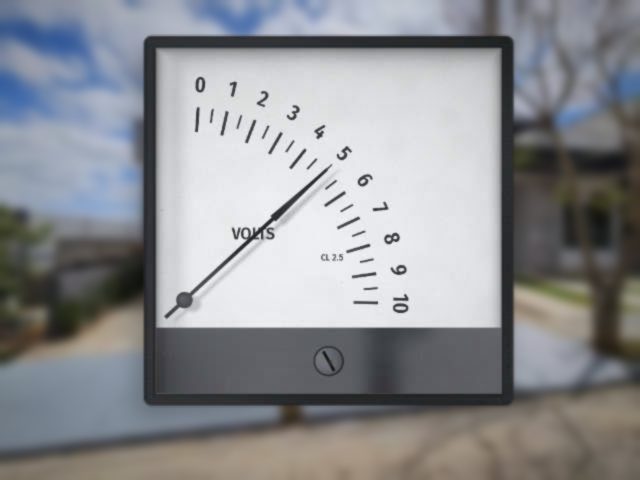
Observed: 5 V
